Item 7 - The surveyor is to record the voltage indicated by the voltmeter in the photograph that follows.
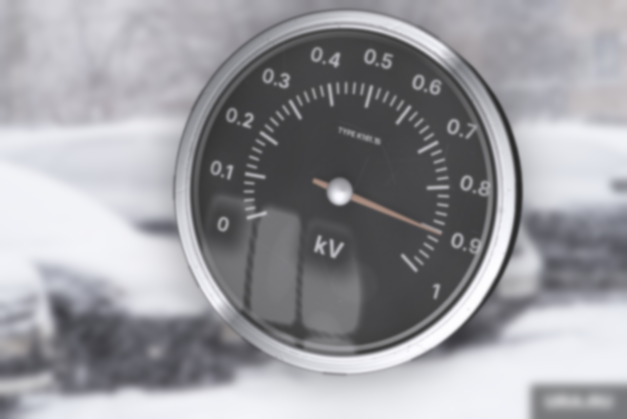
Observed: 0.9 kV
